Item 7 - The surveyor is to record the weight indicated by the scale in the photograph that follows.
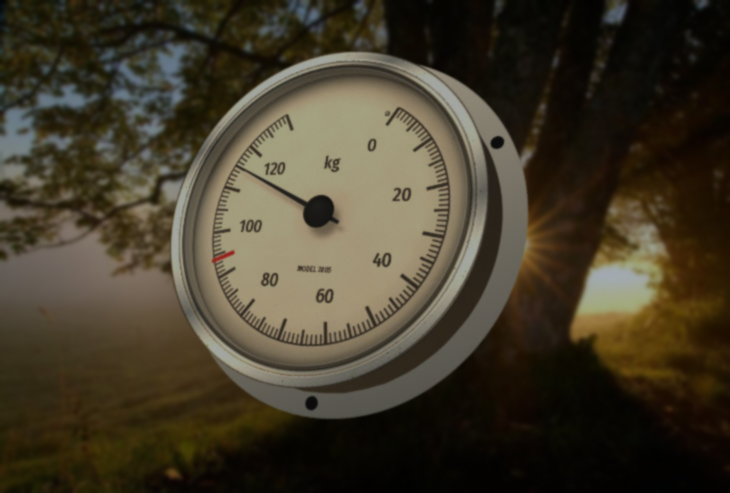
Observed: 115 kg
